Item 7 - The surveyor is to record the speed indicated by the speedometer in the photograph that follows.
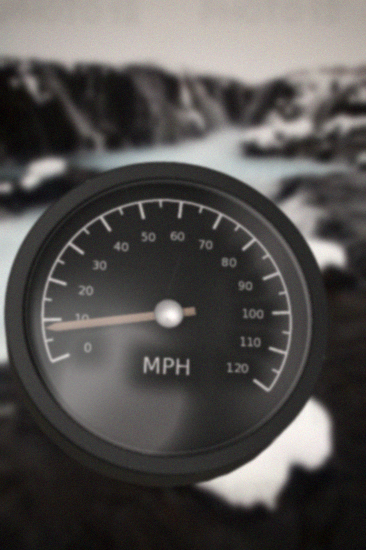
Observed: 7.5 mph
